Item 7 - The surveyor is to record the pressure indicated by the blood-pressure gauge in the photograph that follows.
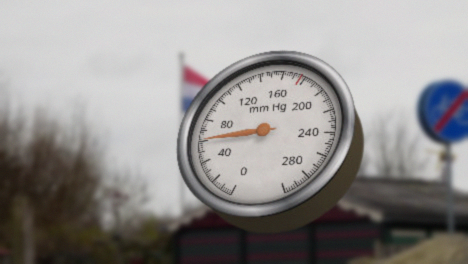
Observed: 60 mmHg
